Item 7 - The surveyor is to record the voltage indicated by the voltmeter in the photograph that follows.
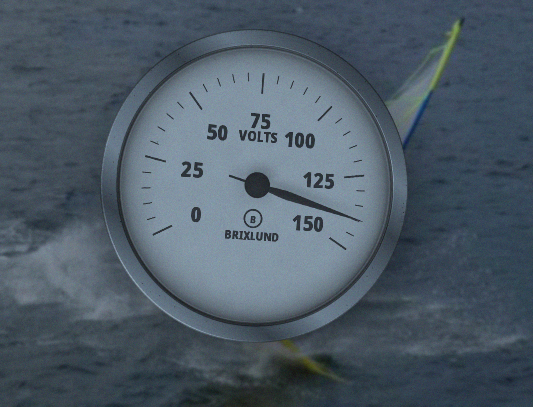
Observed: 140 V
